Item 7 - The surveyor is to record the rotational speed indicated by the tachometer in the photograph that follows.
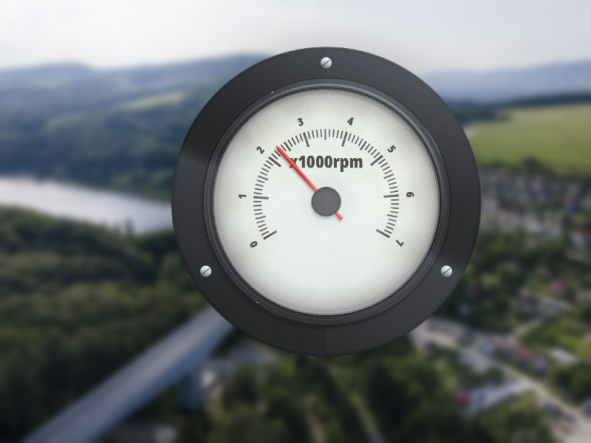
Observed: 2300 rpm
